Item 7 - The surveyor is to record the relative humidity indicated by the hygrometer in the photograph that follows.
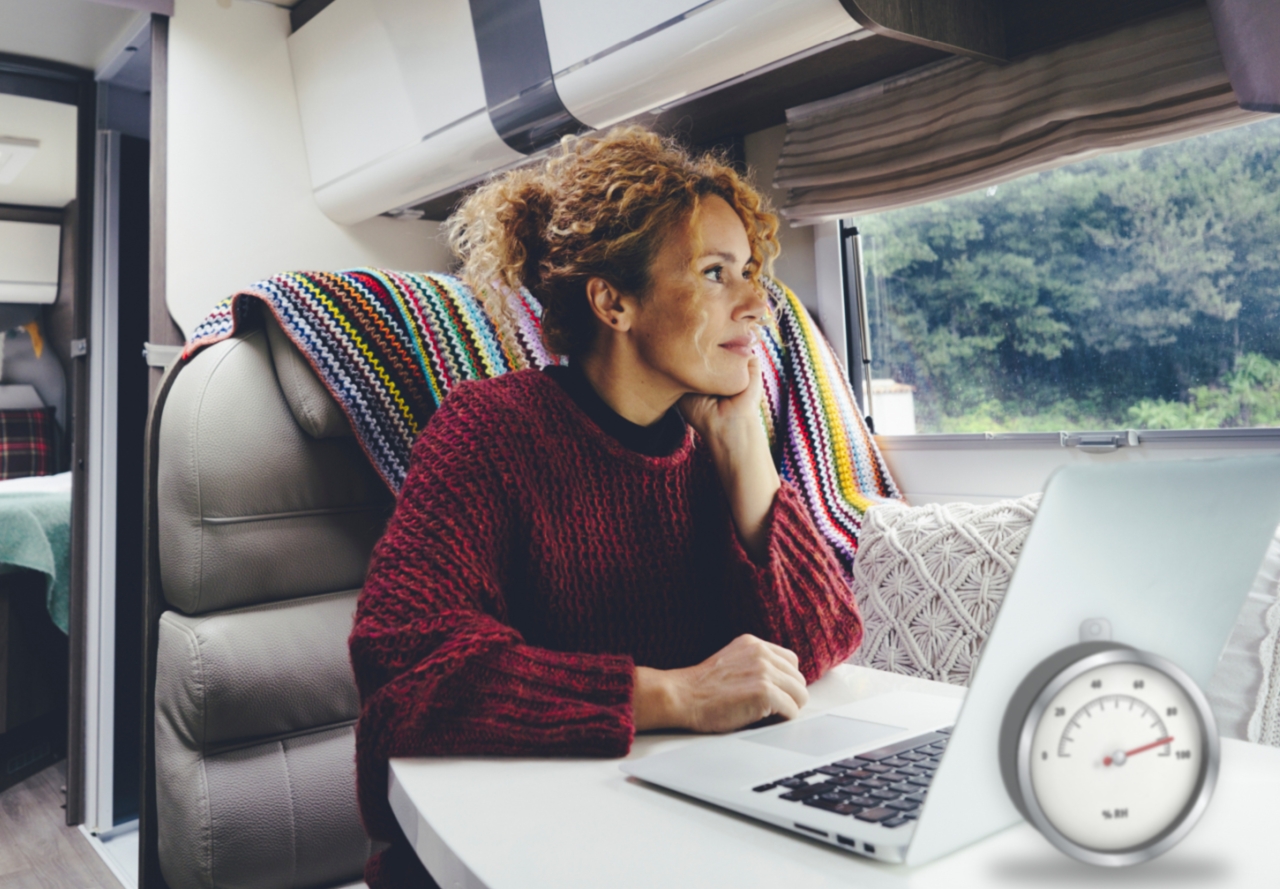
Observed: 90 %
